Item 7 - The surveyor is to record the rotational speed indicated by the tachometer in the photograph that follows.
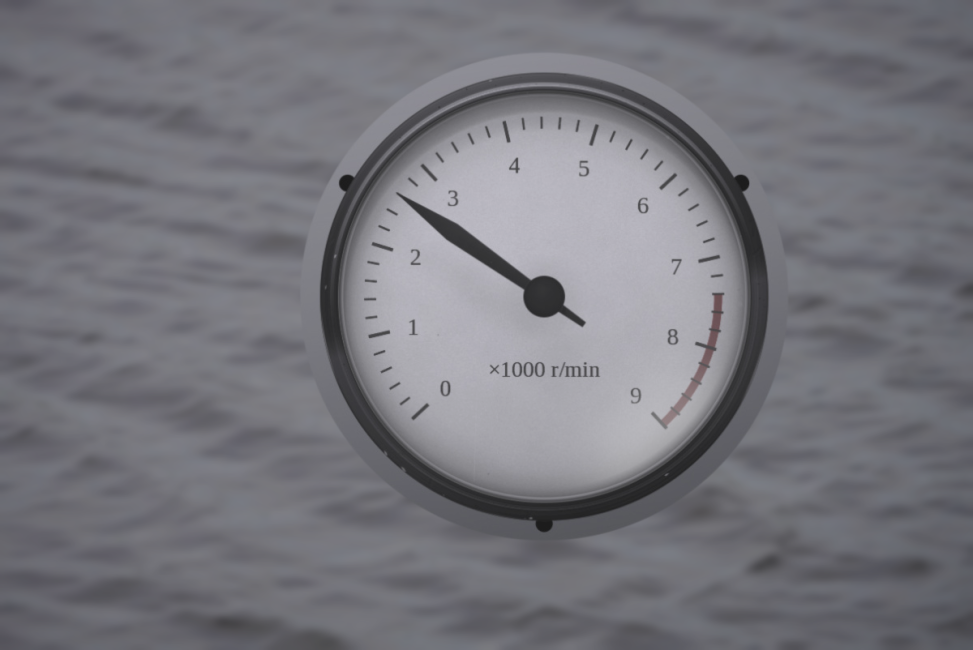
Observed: 2600 rpm
